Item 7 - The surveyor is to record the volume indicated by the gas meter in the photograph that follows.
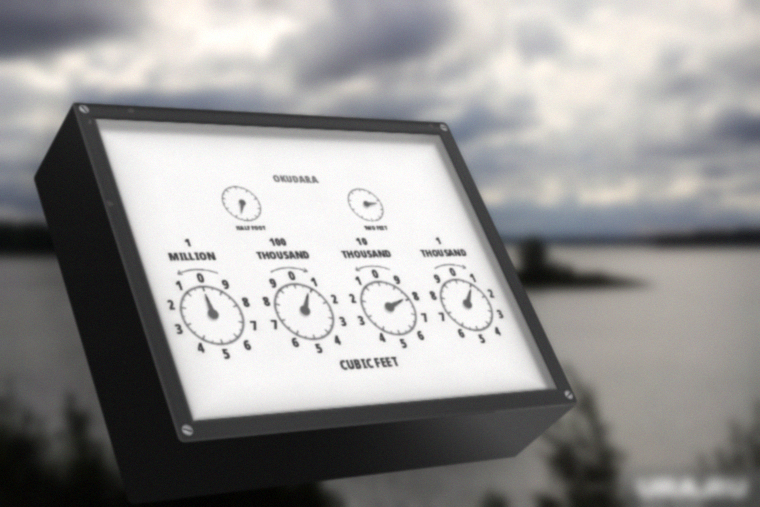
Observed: 8100 ft³
